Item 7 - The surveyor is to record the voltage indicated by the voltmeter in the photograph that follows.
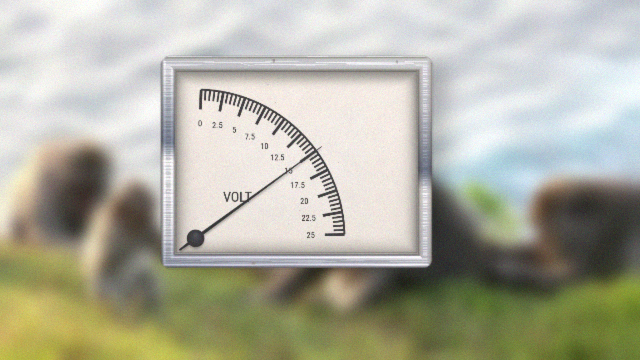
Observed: 15 V
